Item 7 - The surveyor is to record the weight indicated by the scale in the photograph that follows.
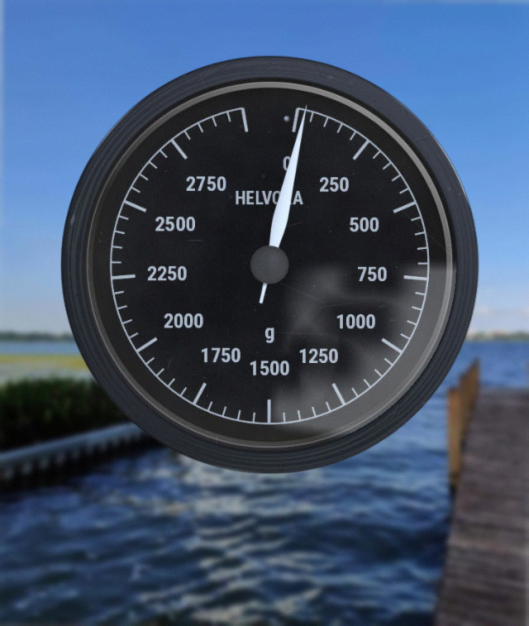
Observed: 25 g
